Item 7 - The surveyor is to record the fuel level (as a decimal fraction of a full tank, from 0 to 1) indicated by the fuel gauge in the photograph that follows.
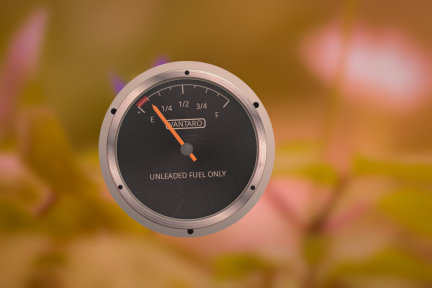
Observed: 0.125
